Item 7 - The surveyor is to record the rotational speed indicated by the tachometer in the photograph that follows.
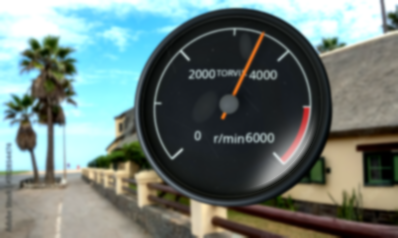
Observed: 3500 rpm
